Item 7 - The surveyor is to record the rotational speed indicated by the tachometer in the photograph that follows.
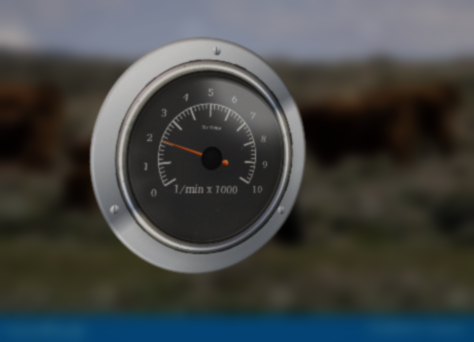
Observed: 2000 rpm
